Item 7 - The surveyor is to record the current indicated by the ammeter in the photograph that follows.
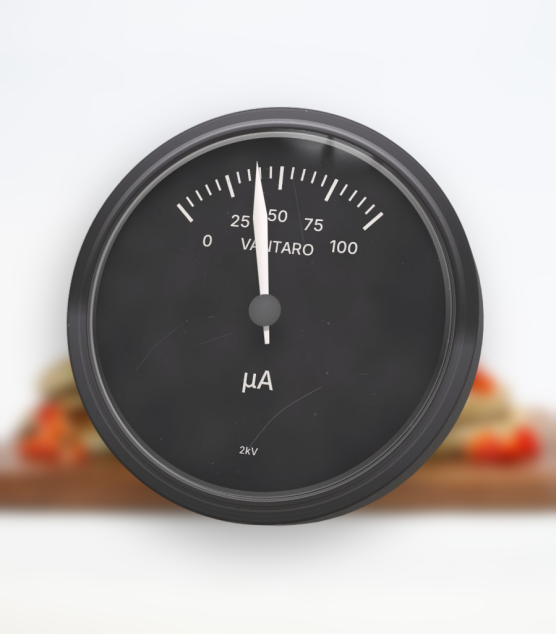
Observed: 40 µA
